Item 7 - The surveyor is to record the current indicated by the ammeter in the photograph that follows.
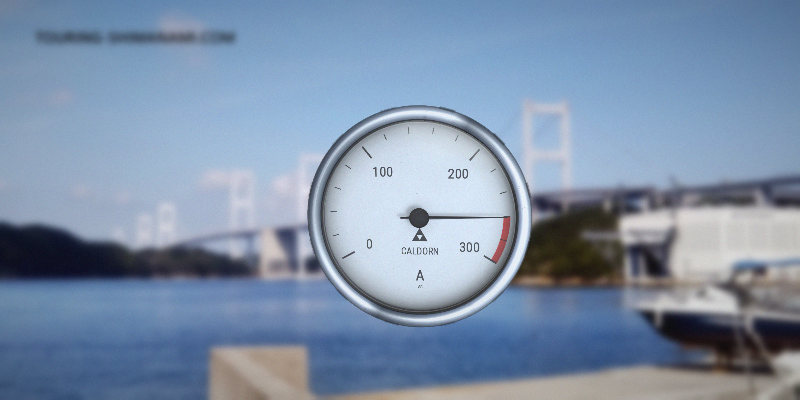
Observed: 260 A
